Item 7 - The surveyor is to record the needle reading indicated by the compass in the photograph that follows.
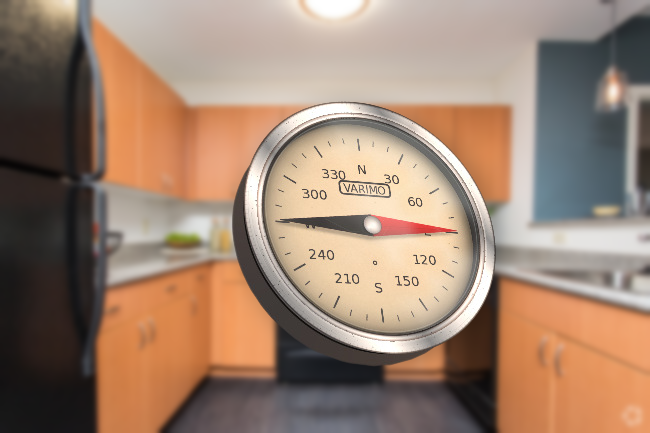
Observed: 90 °
